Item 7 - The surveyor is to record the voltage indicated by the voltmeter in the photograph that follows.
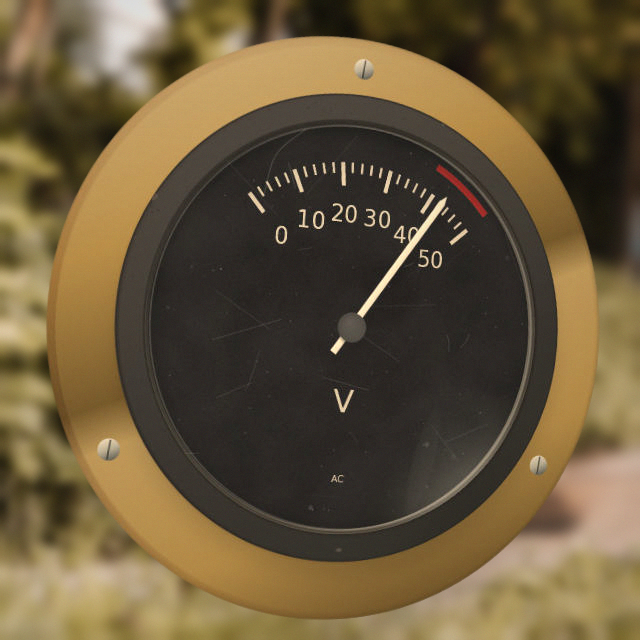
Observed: 42 V
